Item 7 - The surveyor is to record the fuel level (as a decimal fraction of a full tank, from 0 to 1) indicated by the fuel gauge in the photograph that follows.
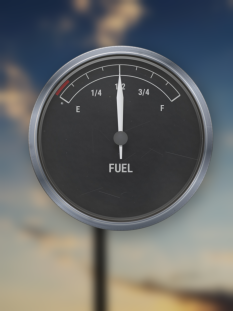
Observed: 0.5
